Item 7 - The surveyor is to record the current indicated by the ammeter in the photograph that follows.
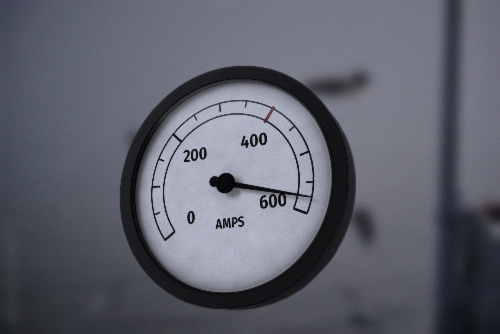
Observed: 575 A
